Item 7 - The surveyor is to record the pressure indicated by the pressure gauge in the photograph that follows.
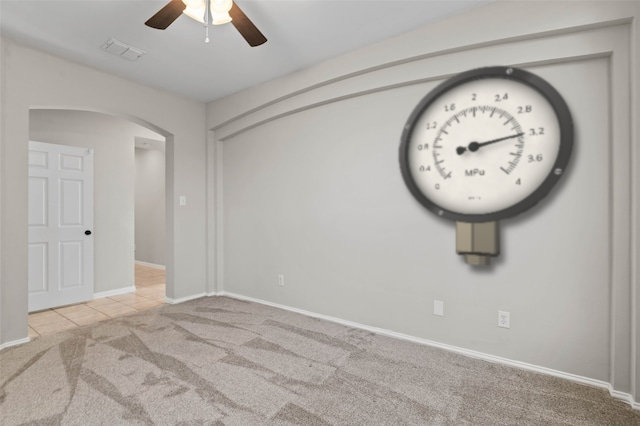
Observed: 3.2 MPa
